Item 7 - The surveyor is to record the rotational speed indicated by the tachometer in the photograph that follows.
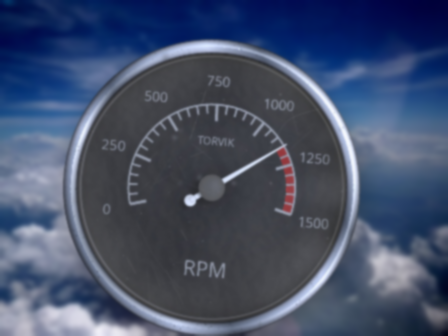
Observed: 1150 rpm
